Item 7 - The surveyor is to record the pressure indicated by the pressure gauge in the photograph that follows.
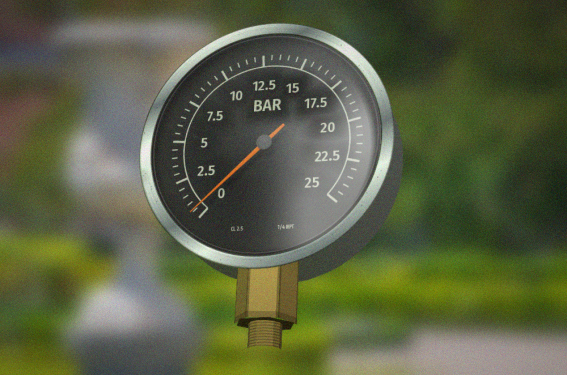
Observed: 0.5 bar
